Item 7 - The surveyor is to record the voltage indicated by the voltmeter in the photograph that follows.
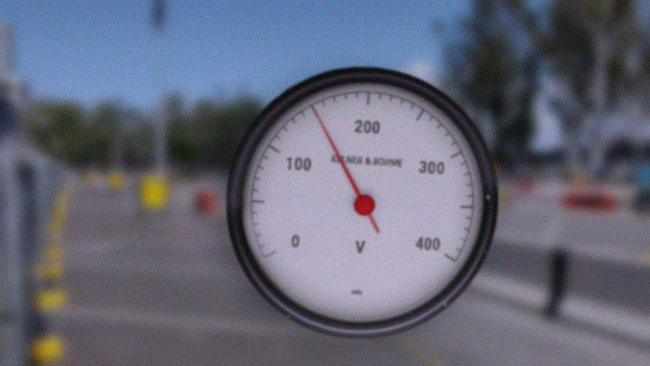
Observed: 150 V
